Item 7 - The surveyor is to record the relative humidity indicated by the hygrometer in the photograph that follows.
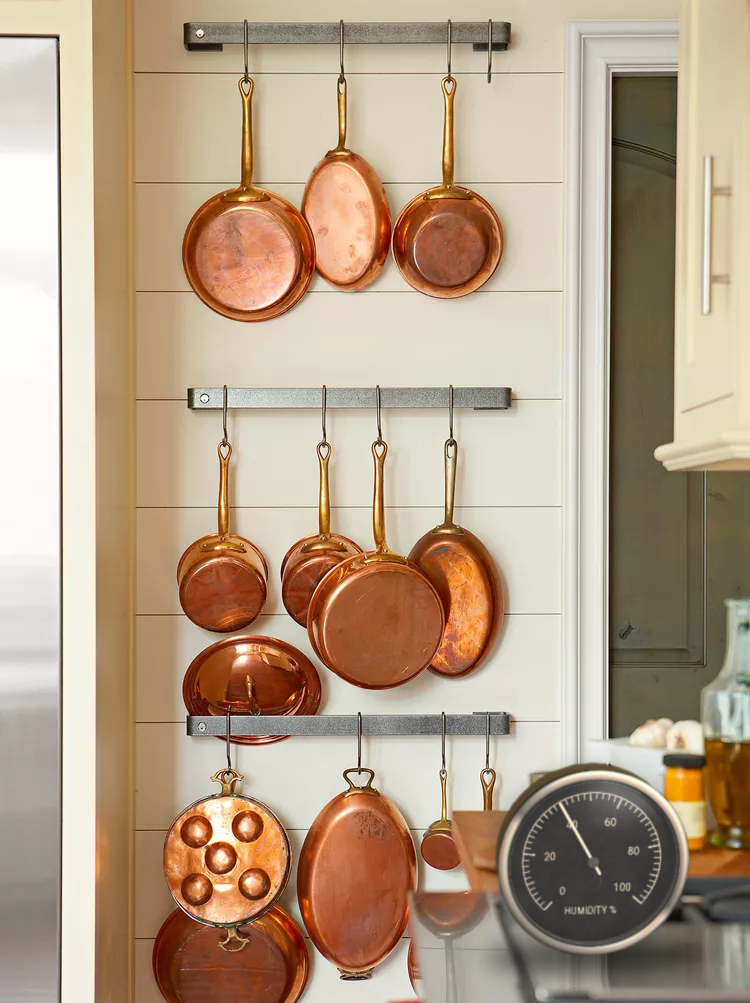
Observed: 40 %
